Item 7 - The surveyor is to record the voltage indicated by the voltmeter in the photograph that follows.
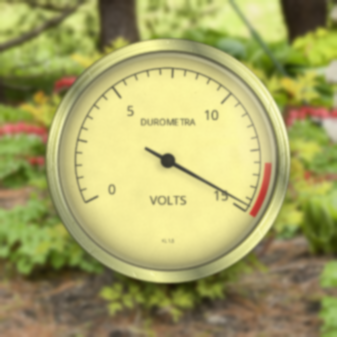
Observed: 14.75 V
